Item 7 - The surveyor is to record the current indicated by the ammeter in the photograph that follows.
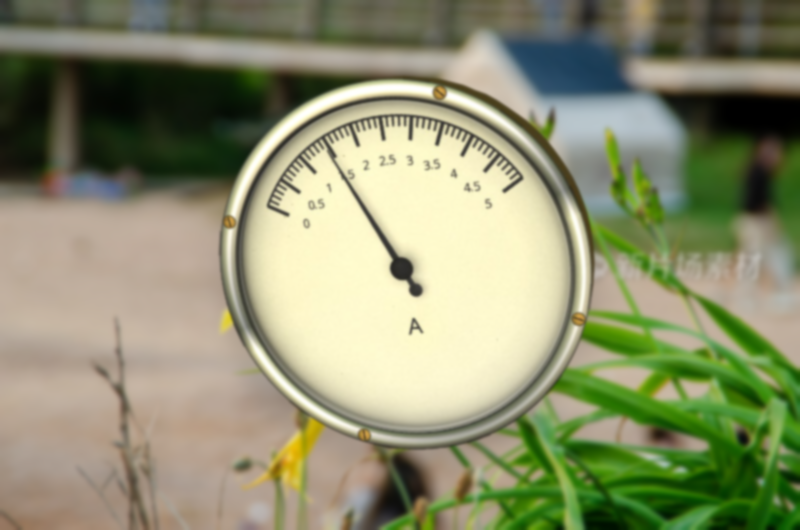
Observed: 1.5 A
